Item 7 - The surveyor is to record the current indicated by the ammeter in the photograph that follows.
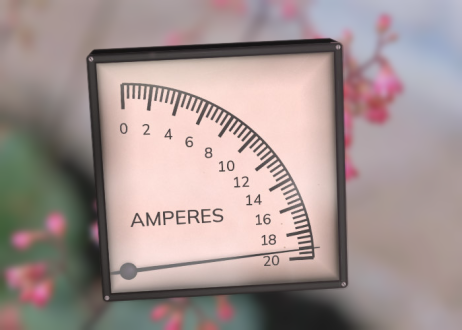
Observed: 19.2 A
